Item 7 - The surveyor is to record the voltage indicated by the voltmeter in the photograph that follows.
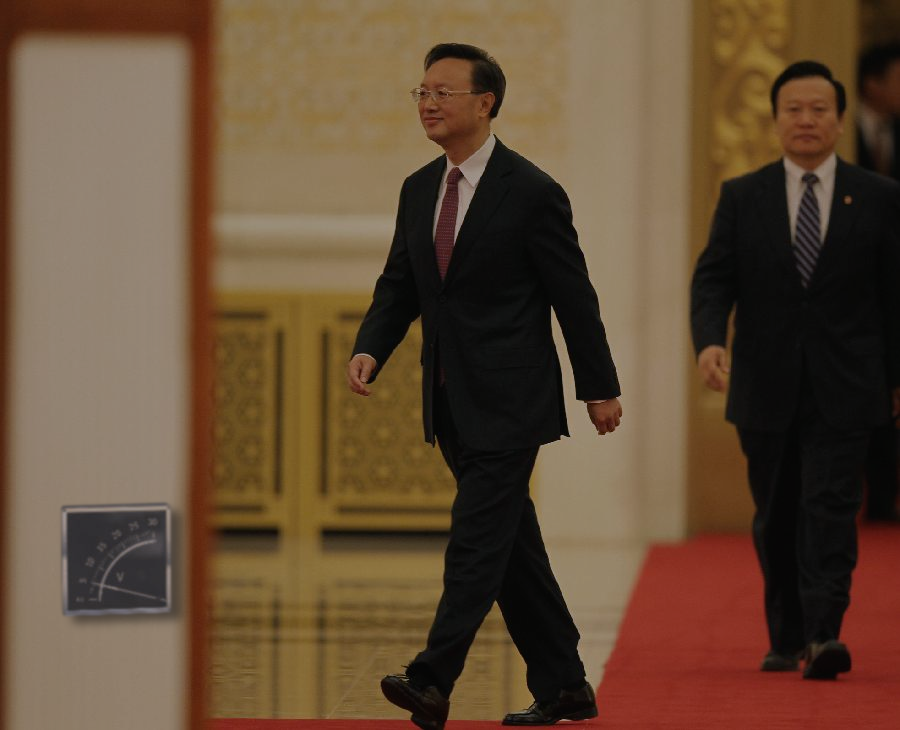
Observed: 5 V
